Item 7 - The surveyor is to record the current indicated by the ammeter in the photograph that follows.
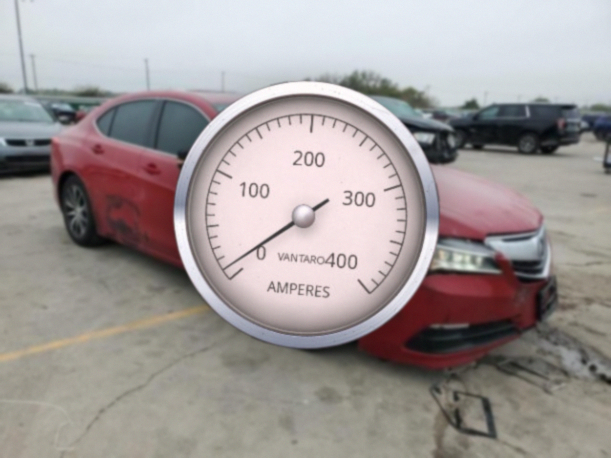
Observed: 10 A
